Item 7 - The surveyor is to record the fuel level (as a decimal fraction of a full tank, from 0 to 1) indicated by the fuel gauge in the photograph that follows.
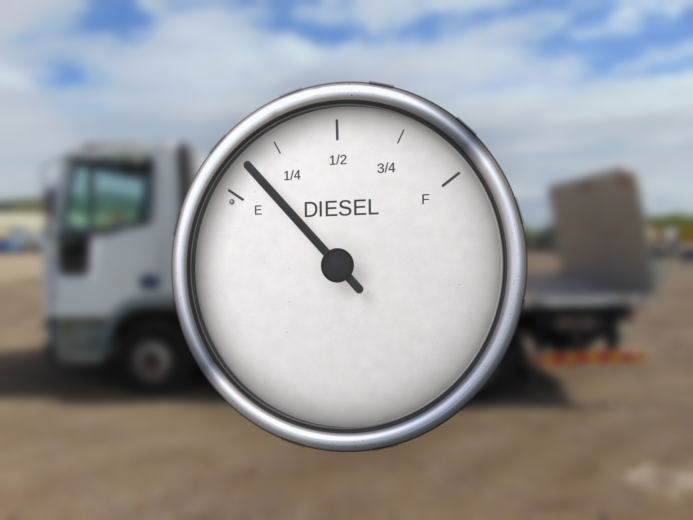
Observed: 0.125
